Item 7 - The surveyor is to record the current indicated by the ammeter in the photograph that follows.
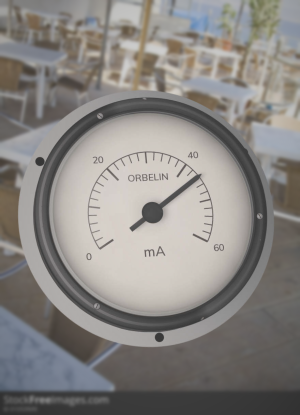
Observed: 44 mA
